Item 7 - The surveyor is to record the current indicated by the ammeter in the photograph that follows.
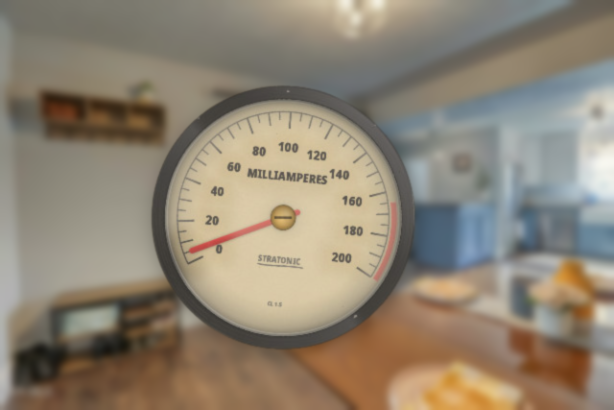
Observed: 5 mA
